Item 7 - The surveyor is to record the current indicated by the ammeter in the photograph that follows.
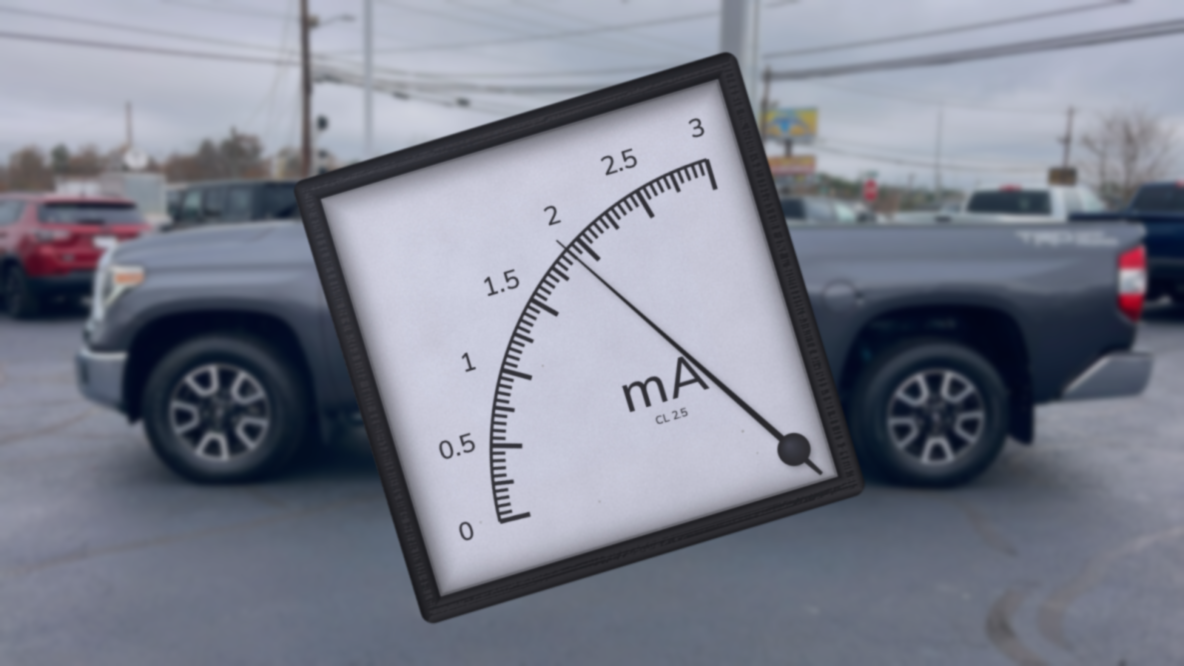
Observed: 1.9 mA
